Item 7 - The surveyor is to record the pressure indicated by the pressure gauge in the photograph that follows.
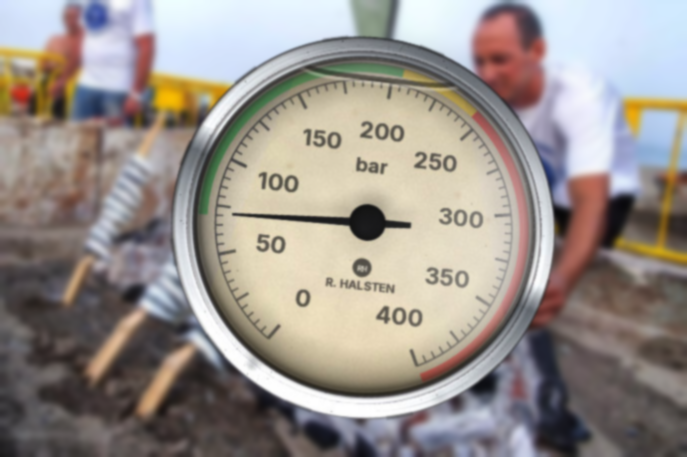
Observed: 70 bar
